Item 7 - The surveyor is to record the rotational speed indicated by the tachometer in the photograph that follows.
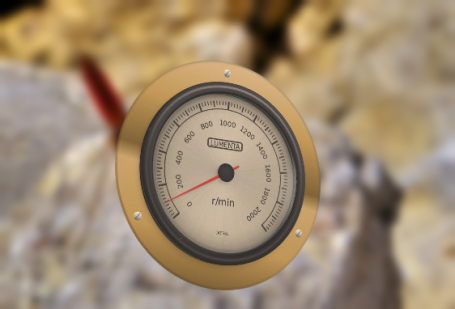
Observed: 100 rpm
